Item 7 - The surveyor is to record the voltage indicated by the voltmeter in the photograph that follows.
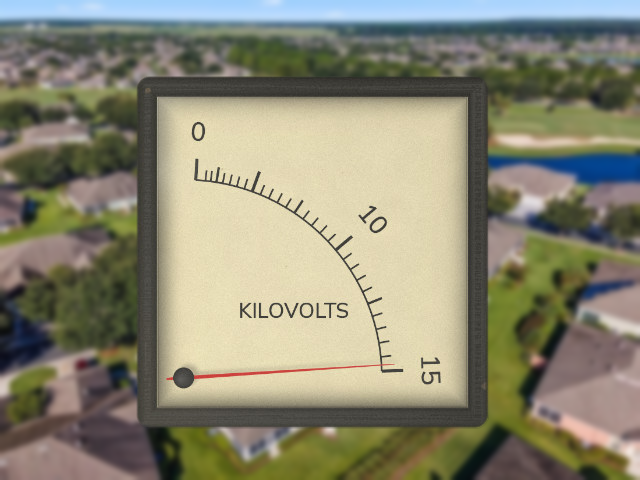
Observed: 14.75 kV
